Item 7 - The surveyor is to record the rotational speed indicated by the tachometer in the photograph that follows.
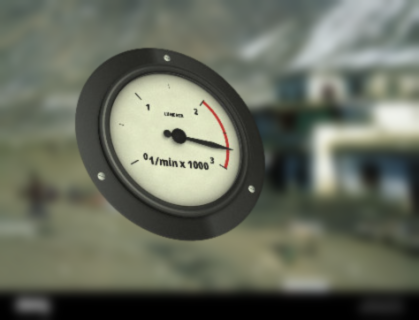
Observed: 2750 rpm
